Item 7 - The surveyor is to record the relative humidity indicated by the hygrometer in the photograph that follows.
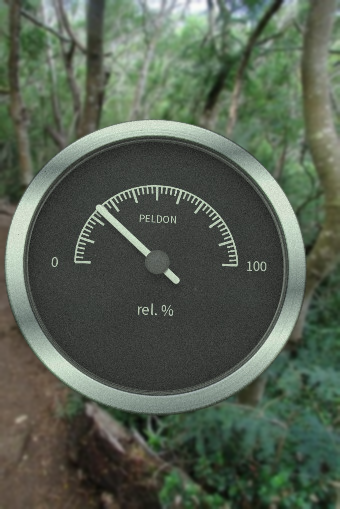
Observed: 24 %
